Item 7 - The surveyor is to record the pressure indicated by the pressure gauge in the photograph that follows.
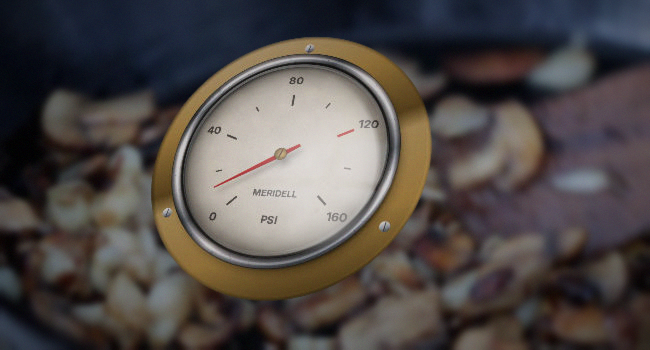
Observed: 10 psi
